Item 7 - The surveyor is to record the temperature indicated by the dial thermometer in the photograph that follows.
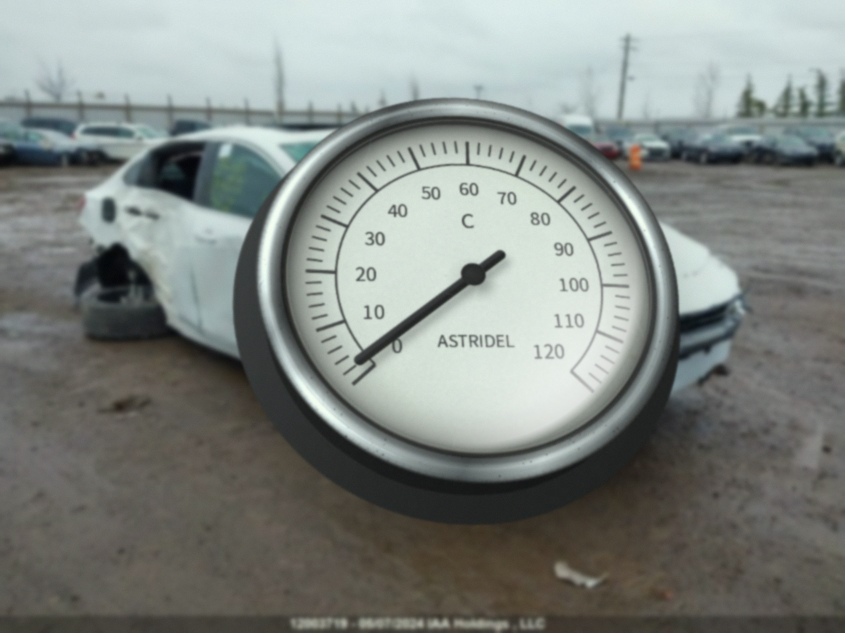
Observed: 2 °C
